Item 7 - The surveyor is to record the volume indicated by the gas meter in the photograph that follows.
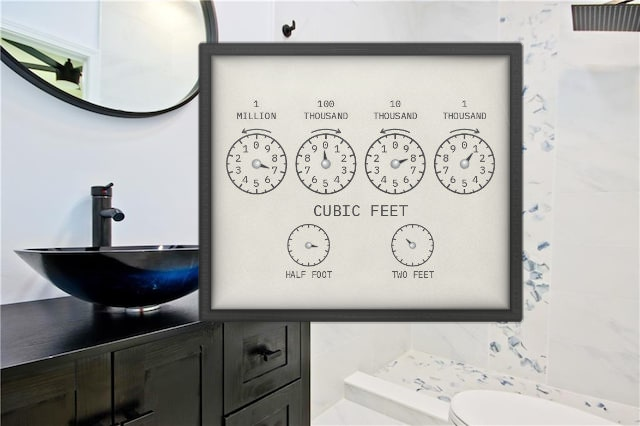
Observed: 698100 ft³
